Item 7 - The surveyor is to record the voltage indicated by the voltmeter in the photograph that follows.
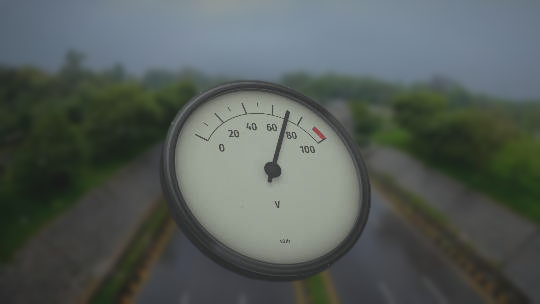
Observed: 70 V
